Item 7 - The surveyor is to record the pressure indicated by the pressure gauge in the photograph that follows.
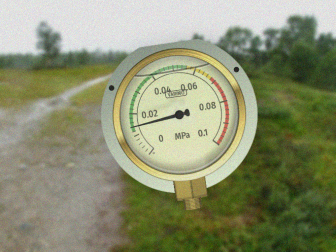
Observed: 0.014 MPa
